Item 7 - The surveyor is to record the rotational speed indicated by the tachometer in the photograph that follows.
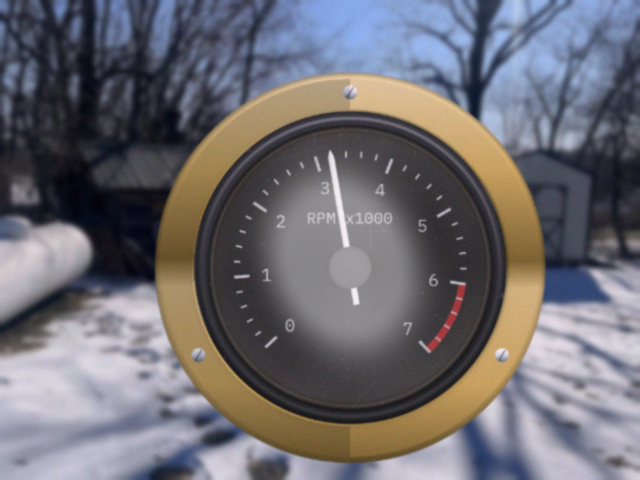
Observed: 3200 rpm
